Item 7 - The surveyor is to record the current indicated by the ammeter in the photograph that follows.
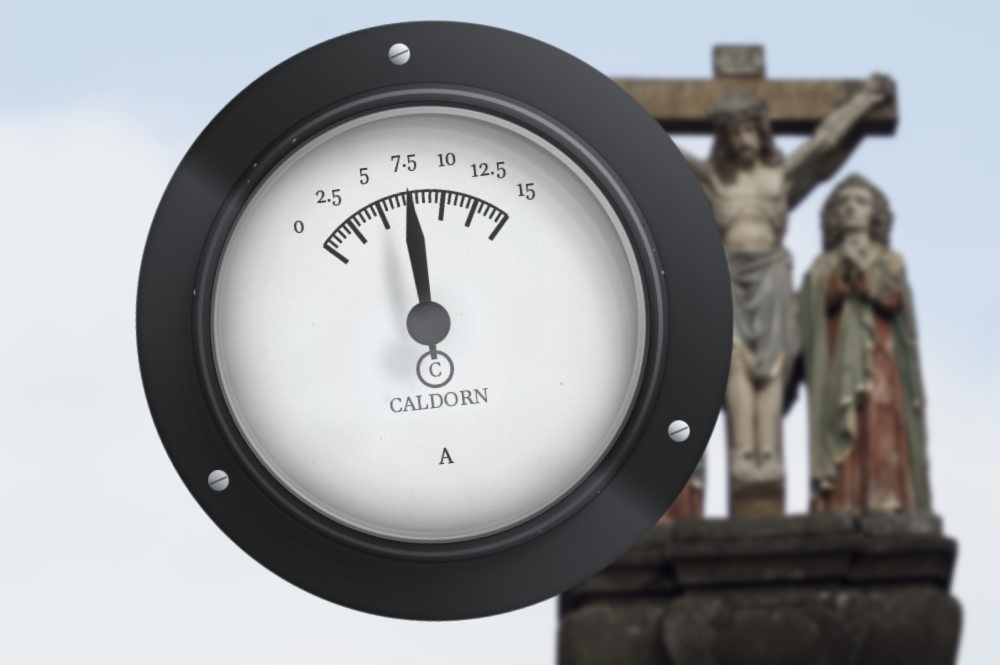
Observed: 7.5 A
